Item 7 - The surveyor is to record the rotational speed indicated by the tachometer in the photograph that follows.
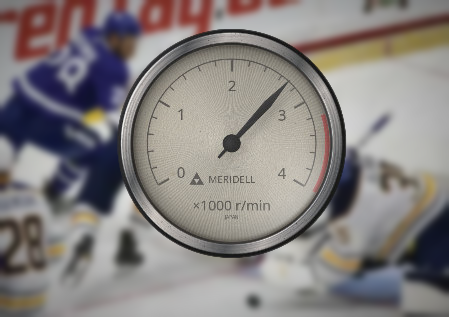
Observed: 2700 rpm
